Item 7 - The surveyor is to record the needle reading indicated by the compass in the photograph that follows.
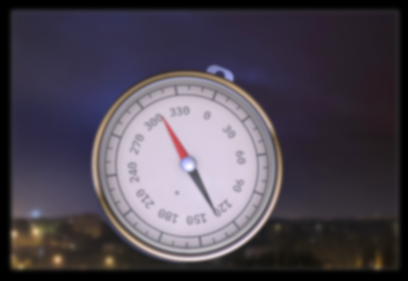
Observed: 310 °
